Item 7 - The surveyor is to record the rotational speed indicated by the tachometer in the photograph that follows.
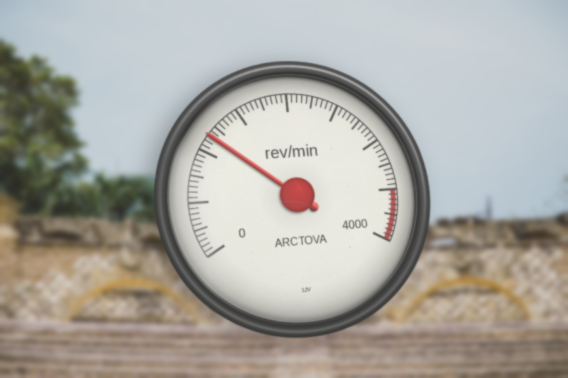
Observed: 1150 rpm
